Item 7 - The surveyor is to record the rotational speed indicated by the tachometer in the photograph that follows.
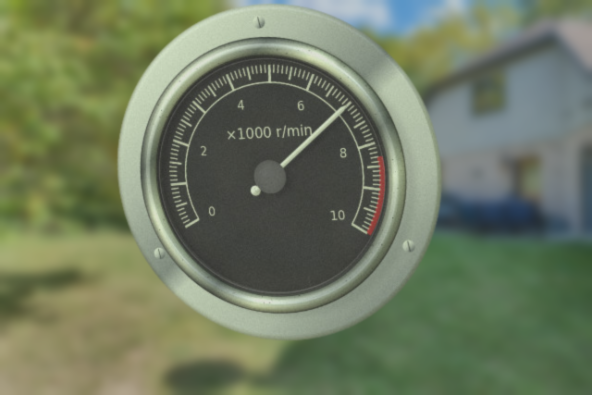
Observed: 7000 rpm
